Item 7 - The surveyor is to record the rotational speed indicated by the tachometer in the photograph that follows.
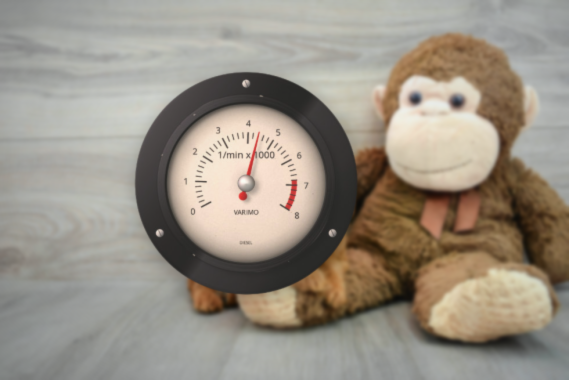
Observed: 4400 rpm
